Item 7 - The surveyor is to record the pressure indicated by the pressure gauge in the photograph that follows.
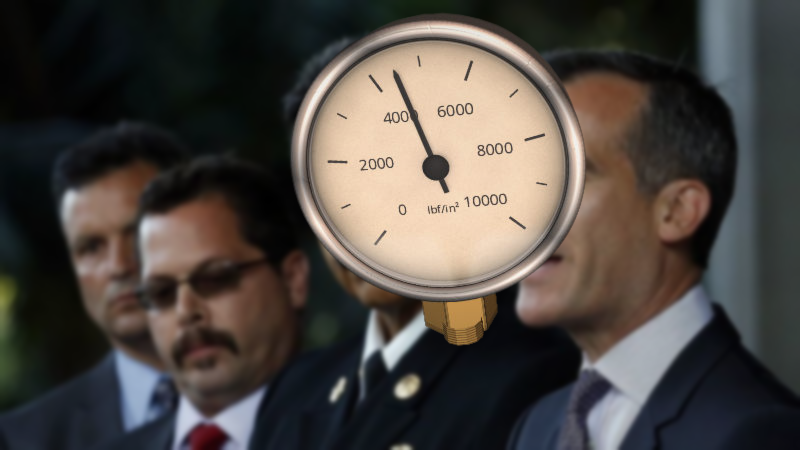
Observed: 4500 psi
